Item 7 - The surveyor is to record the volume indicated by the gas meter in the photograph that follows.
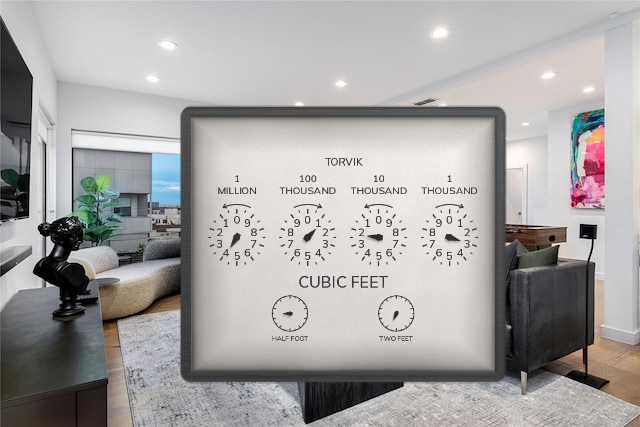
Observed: 412300 ft³
